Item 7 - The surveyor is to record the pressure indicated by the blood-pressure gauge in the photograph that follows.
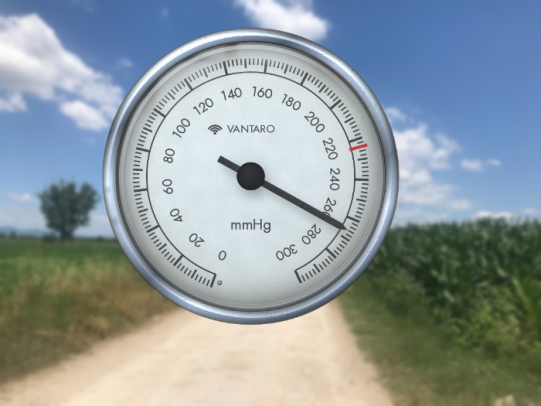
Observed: 266 mmHg
